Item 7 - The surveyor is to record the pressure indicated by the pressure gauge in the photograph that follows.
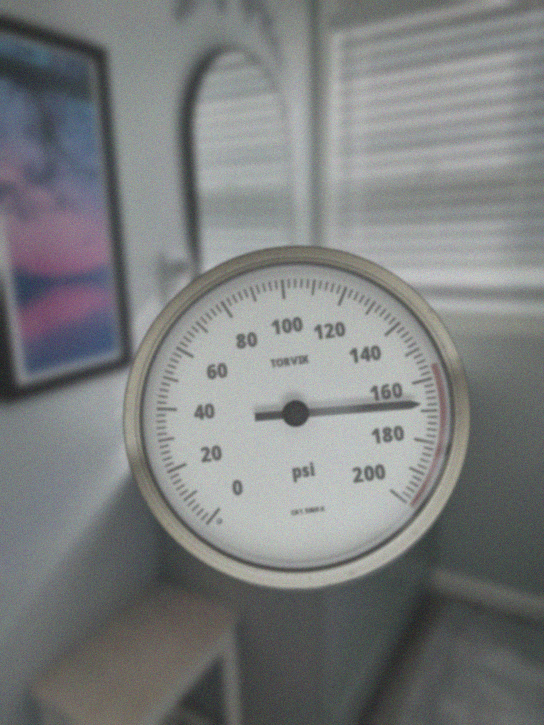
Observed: 168 psi
